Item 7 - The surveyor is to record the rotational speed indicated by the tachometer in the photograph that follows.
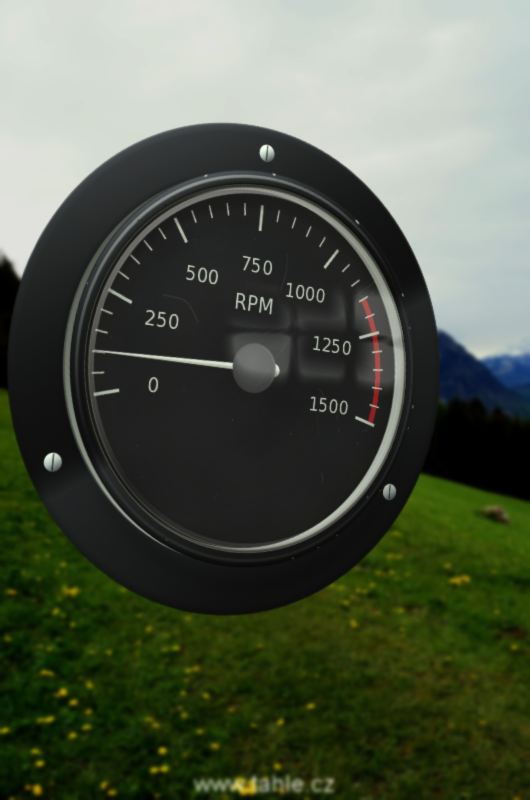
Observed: 100 rpm
